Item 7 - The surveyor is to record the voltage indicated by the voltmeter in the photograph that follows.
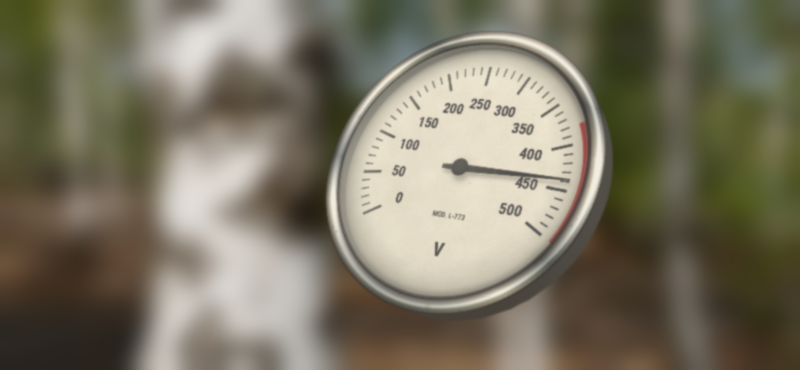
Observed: 440 V
